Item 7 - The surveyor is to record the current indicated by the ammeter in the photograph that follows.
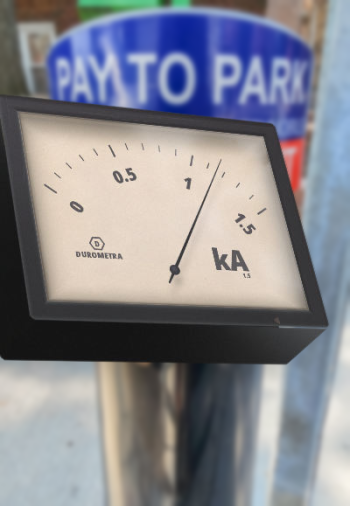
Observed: 1.15 kA
